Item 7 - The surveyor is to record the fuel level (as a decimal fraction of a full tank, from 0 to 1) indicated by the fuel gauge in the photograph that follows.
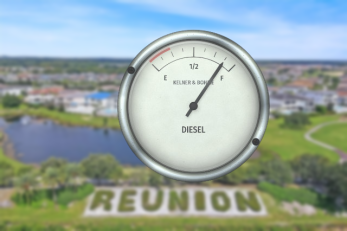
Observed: 0.875
